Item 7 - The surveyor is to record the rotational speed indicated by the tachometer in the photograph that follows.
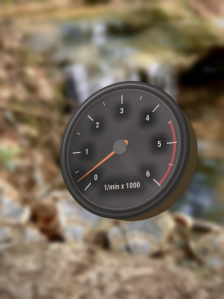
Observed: 250 rpm
